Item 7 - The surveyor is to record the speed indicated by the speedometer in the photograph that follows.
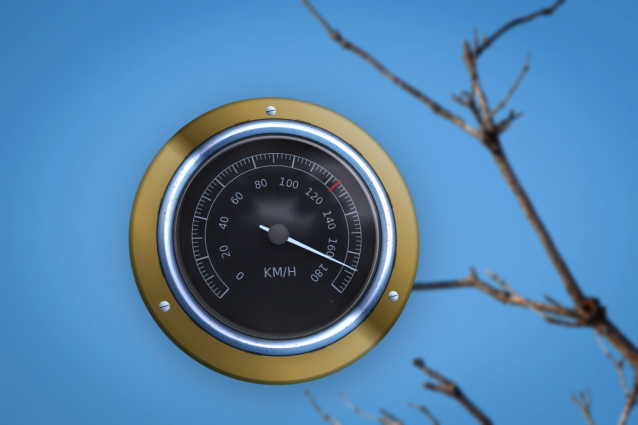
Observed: 168 km/h
